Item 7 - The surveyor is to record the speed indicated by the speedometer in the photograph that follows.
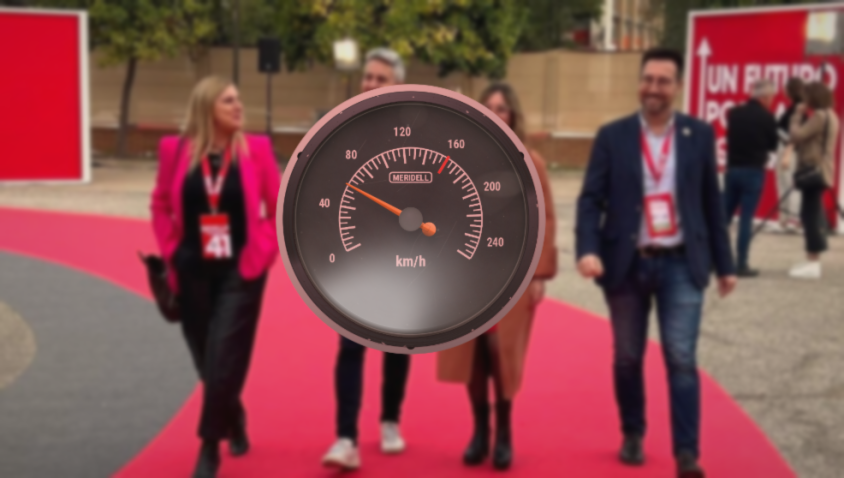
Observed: 60 km/h
